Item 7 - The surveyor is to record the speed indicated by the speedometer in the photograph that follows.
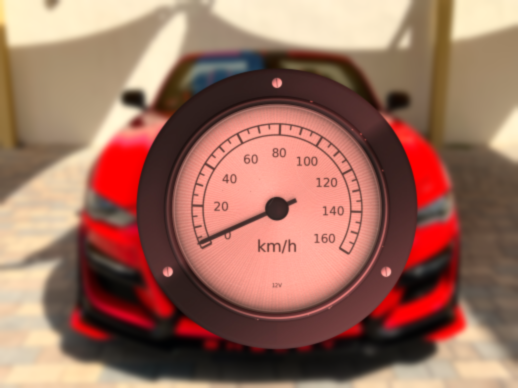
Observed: 2.5 km/h
